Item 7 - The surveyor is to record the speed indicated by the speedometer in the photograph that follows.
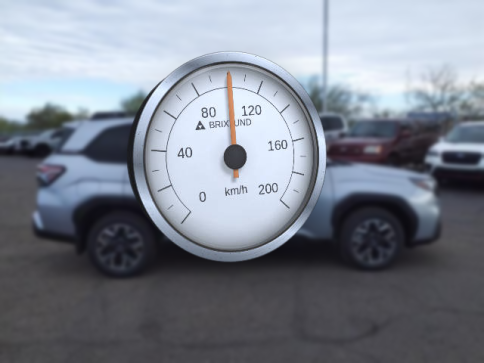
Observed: 100 km/h
